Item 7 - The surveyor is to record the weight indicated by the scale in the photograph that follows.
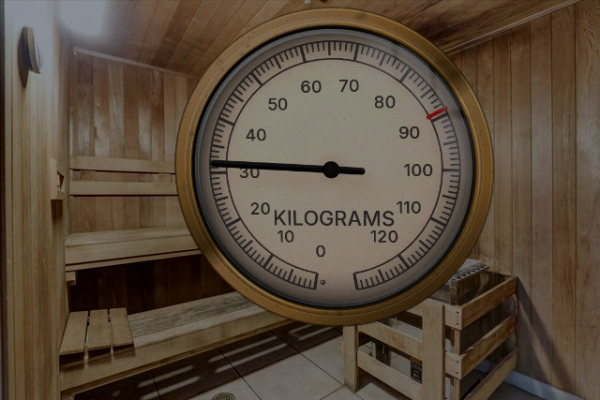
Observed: 32 kg
